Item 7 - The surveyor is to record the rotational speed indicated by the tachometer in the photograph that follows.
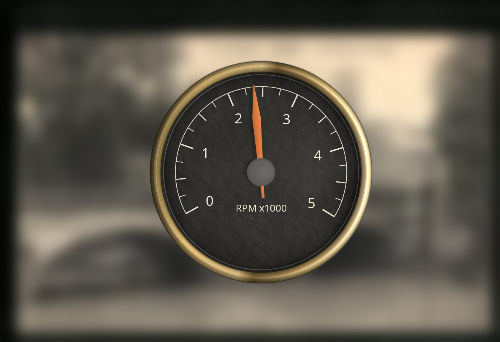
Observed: 2375 rpm
